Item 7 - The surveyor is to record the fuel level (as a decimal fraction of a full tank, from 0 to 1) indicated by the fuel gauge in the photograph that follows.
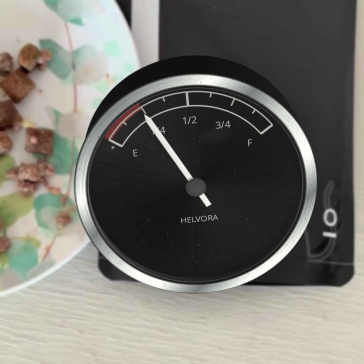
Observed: 0.25
